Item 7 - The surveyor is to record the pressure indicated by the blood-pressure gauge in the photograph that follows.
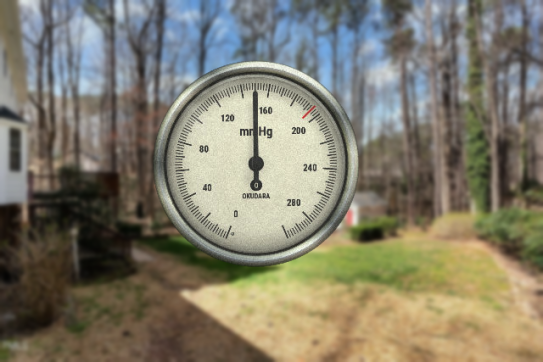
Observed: 150 mmHg
